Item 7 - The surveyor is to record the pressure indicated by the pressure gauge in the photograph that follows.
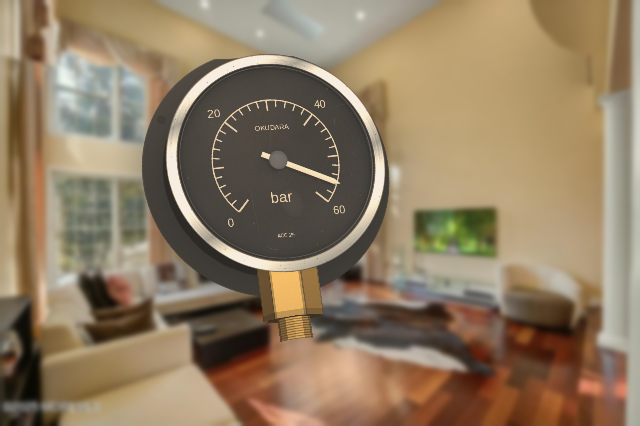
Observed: 56 bar
